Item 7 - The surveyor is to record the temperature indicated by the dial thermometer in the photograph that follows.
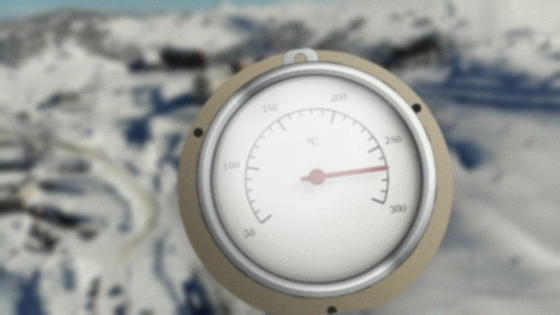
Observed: 270 °C
